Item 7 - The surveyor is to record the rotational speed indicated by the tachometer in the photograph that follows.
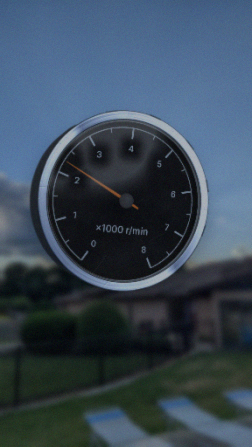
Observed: 2250 rpm
